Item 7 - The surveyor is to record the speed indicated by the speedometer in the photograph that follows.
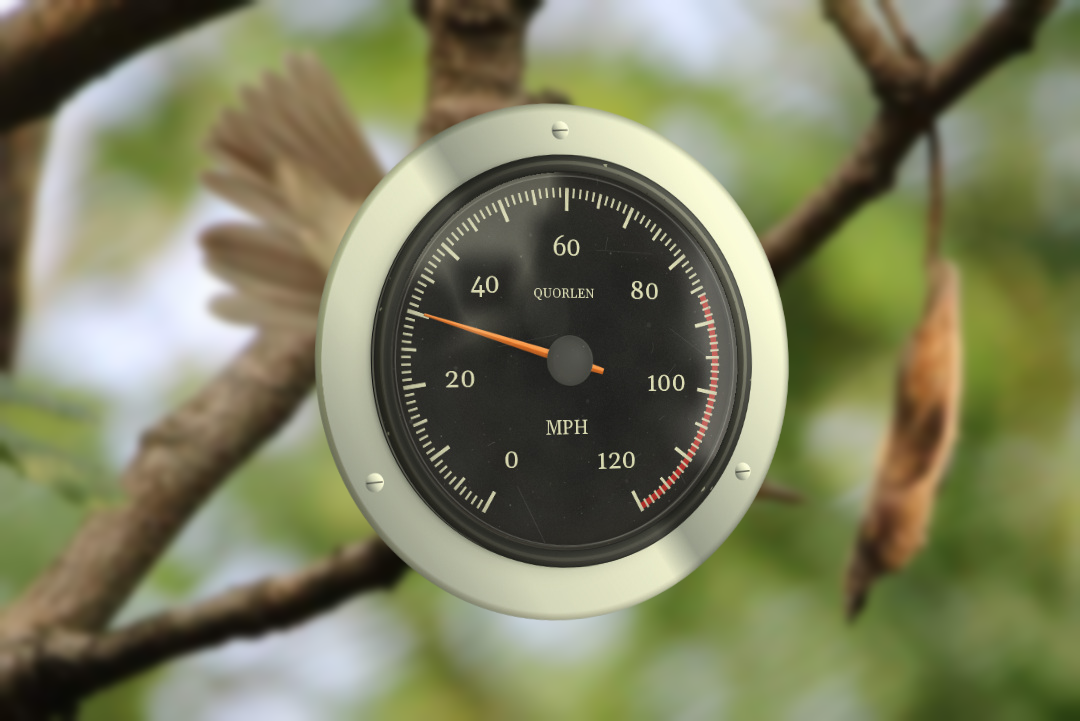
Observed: 30 mph
